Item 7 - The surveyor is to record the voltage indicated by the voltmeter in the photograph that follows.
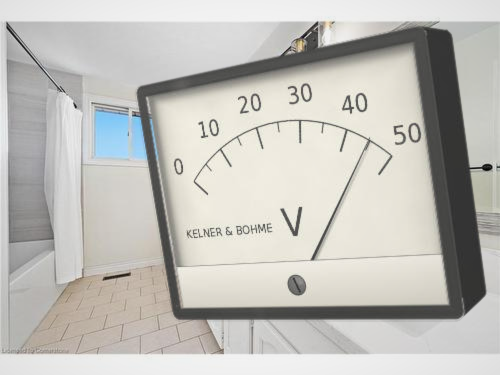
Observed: 45 V
